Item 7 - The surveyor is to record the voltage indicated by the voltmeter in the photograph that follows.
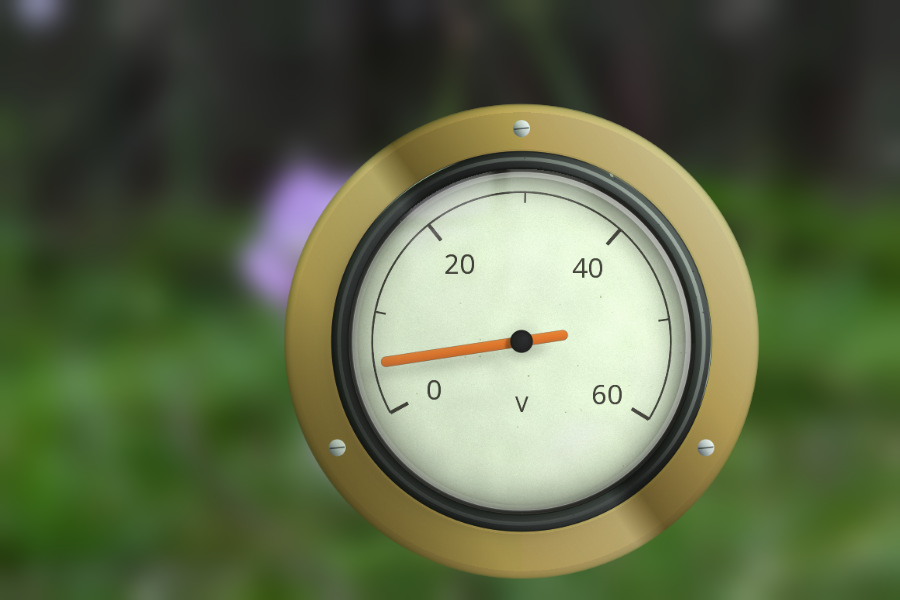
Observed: 5 V
